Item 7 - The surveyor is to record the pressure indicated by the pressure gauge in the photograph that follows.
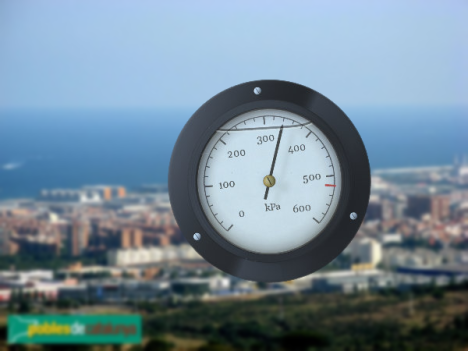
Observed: 340 kPa
